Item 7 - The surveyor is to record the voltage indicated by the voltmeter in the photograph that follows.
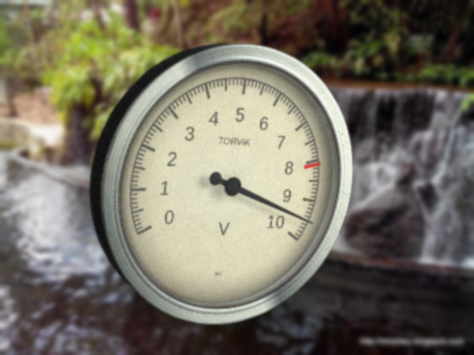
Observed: 9.5 V
